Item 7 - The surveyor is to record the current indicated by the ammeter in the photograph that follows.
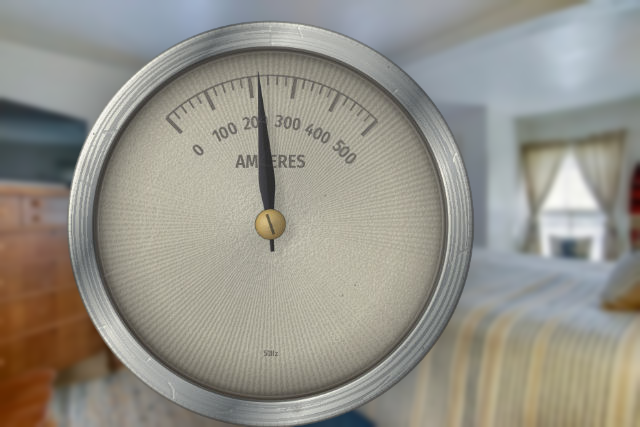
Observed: 220 A
